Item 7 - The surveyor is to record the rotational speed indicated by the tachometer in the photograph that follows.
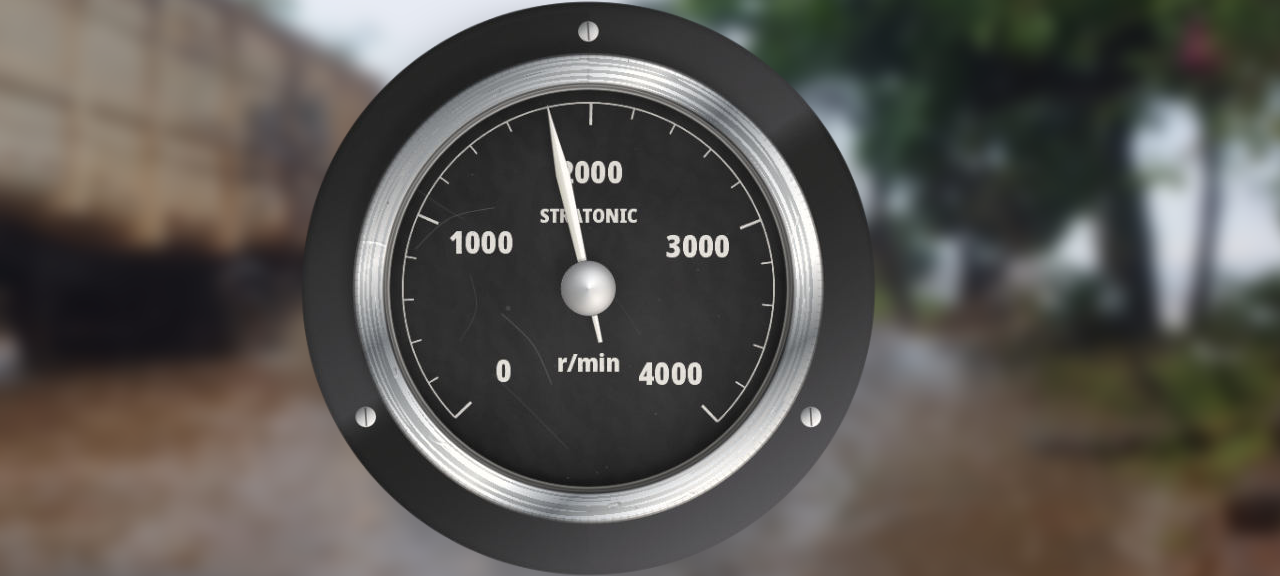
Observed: 1800 rpm
